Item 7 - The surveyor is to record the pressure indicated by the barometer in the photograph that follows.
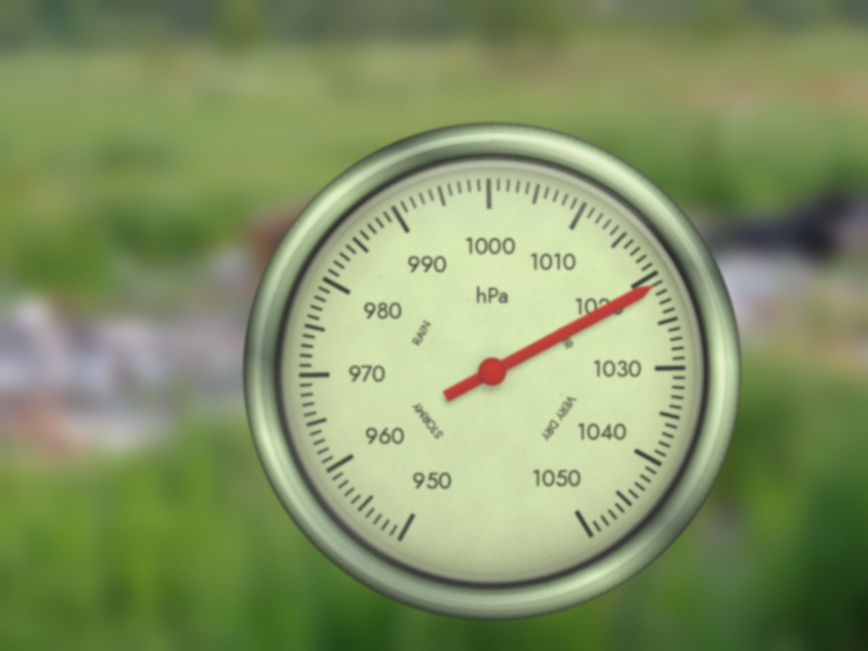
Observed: 1021 hPa
